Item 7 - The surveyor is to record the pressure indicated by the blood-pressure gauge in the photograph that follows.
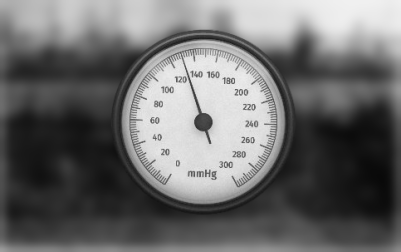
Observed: 130 mmHg
